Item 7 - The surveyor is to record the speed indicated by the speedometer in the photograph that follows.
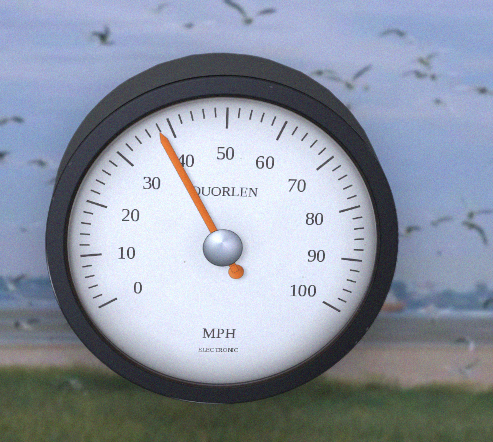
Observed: 38 mph
